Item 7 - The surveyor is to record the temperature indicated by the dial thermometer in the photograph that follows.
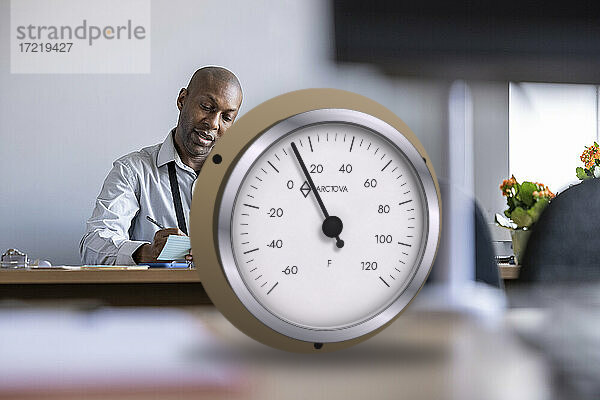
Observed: 12 °F
